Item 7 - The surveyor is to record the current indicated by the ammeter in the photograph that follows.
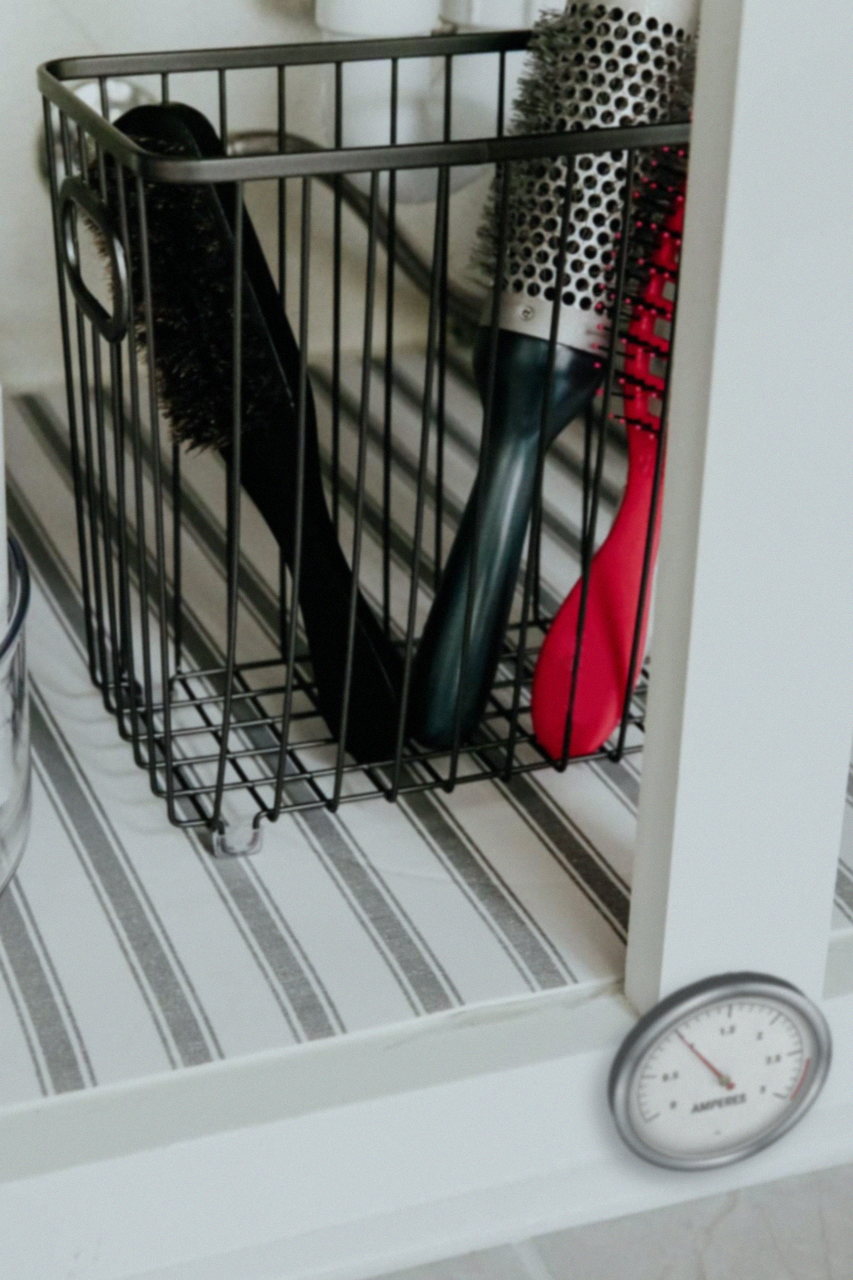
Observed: 1 A
